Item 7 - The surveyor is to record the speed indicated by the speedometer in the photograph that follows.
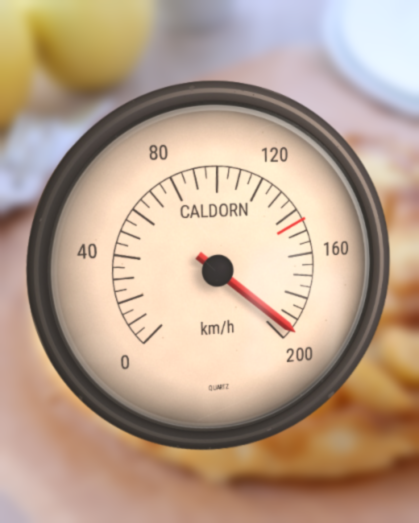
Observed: 195 km/h
